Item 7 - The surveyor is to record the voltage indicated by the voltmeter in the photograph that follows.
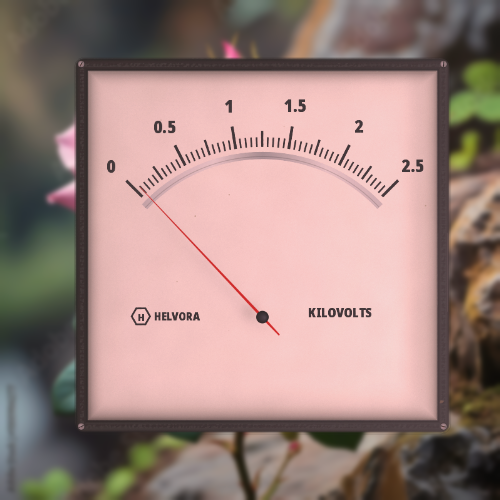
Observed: 0.05 kV
